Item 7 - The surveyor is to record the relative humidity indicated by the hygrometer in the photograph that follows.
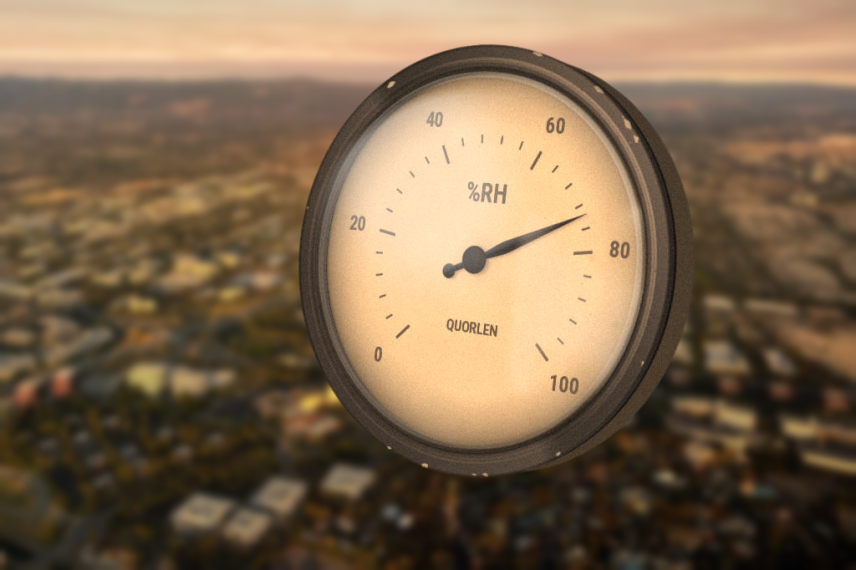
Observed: 74 %
